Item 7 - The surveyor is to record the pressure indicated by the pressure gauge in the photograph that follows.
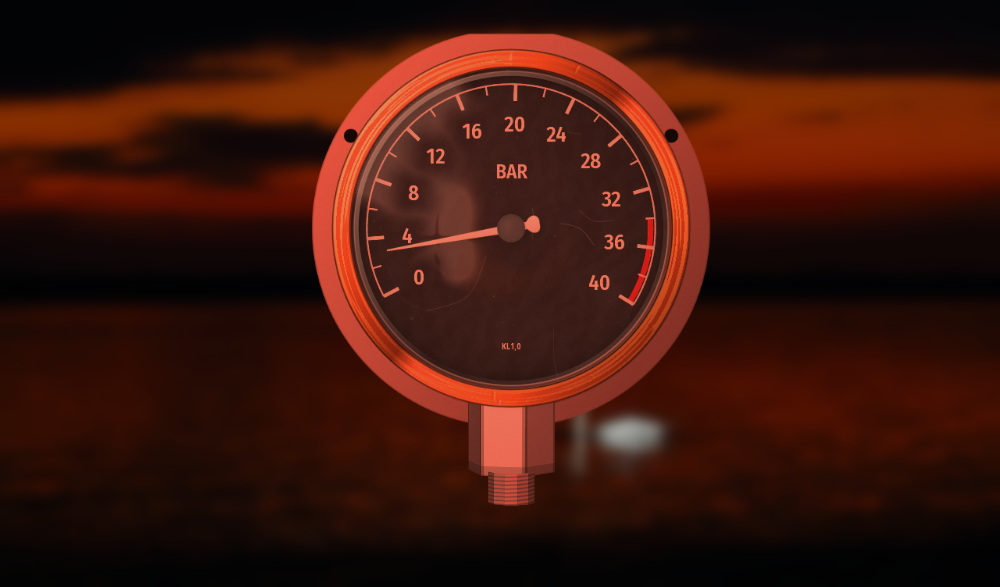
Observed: 3 bar
